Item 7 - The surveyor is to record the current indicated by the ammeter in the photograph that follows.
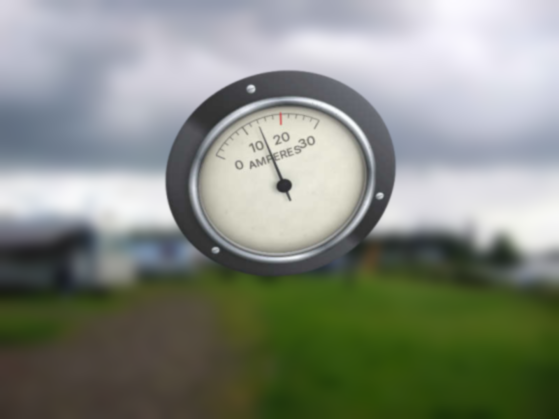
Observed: 14 A
